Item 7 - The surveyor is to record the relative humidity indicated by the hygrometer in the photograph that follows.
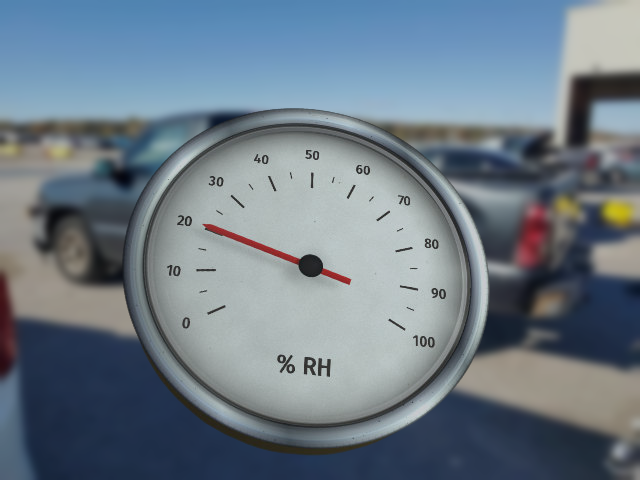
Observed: 20 %
